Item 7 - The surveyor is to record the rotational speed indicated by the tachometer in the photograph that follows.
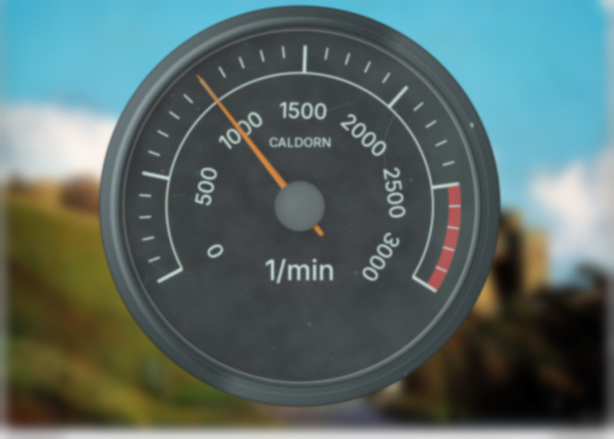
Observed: 1000 rpm
